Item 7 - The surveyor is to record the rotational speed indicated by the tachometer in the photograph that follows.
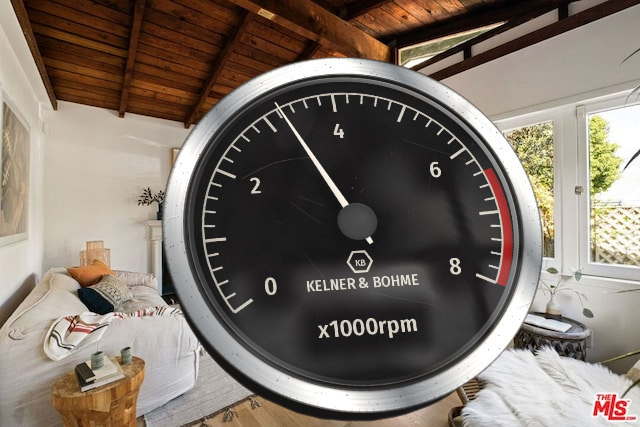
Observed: 3200 rpm
